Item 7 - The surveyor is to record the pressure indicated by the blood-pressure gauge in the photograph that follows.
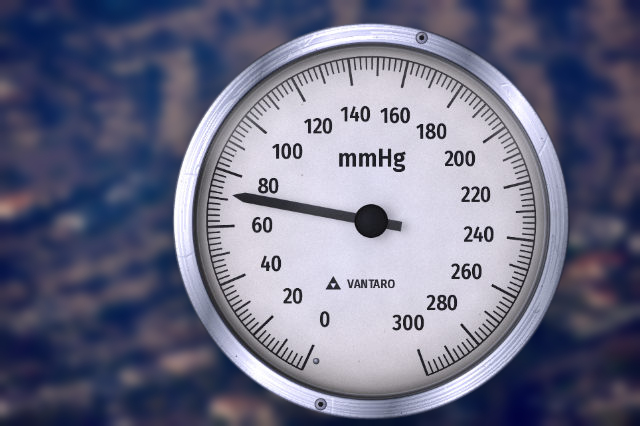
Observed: 72 mmHg
